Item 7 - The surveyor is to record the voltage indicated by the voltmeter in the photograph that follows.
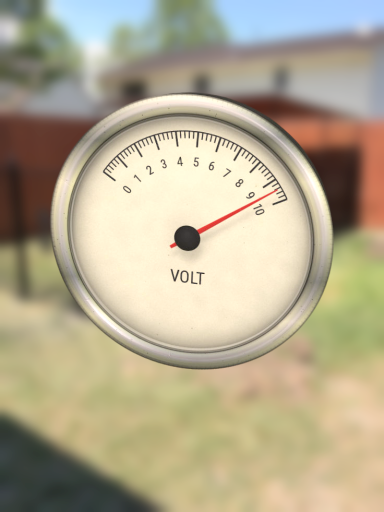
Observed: 9.4 V
